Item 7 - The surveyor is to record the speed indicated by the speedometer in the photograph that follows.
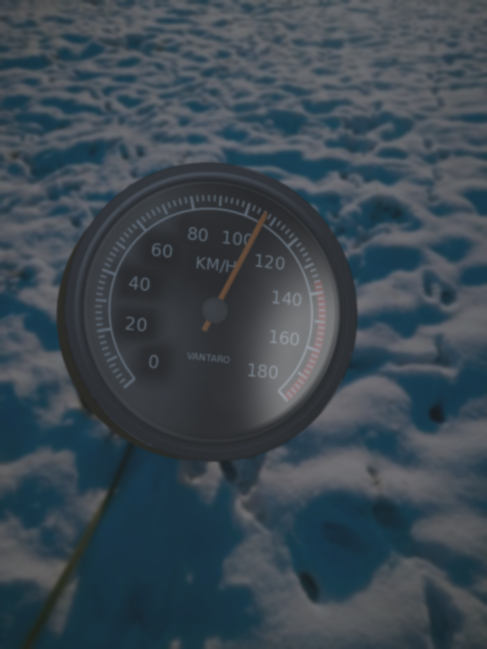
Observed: 106 km/h
